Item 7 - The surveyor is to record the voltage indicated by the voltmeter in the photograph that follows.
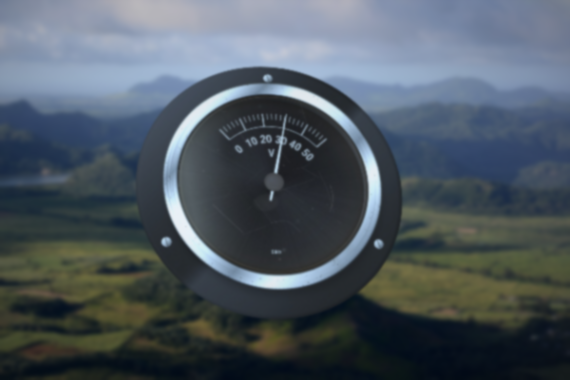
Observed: 30 V
